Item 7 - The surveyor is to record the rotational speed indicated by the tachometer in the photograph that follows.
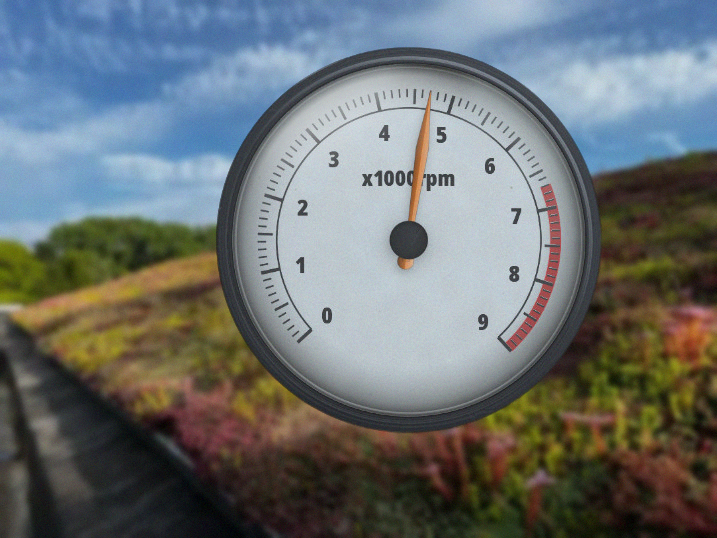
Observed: 4700 rpm
